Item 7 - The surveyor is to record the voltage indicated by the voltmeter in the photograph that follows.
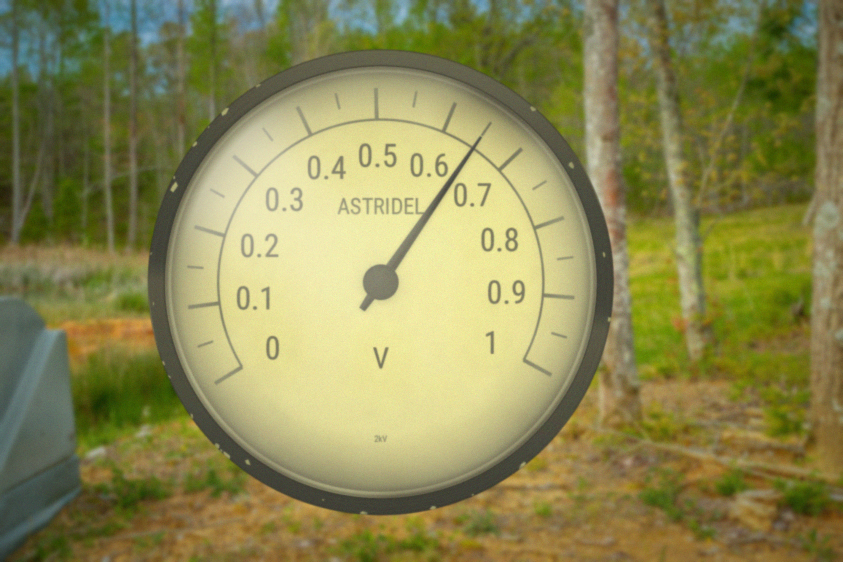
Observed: 0.65 V
